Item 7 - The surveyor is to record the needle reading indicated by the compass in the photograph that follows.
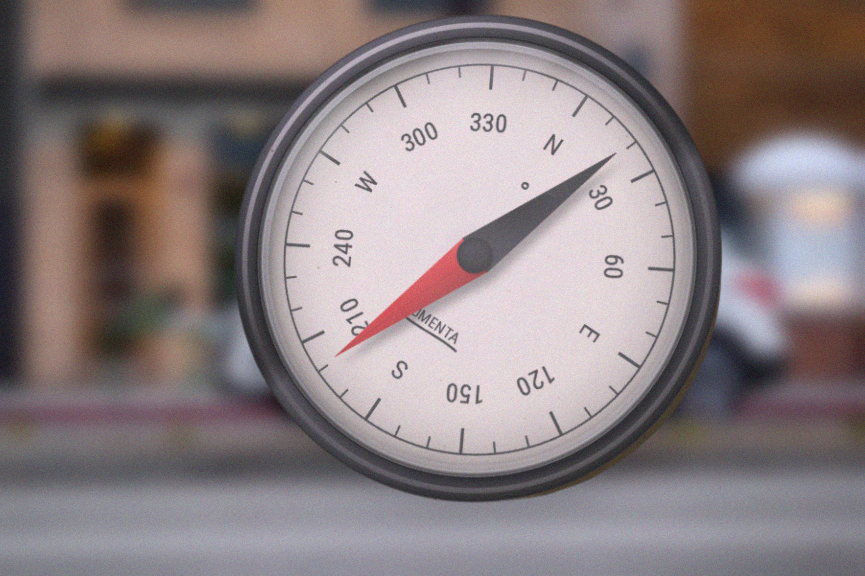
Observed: 200 °
